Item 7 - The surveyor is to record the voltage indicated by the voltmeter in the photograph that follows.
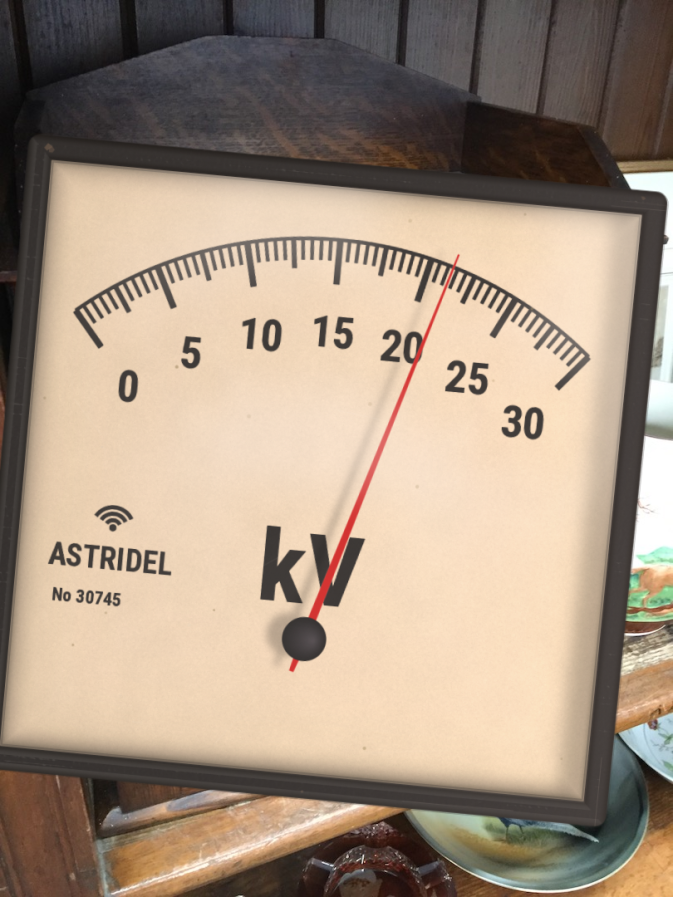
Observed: 21.25 kV
